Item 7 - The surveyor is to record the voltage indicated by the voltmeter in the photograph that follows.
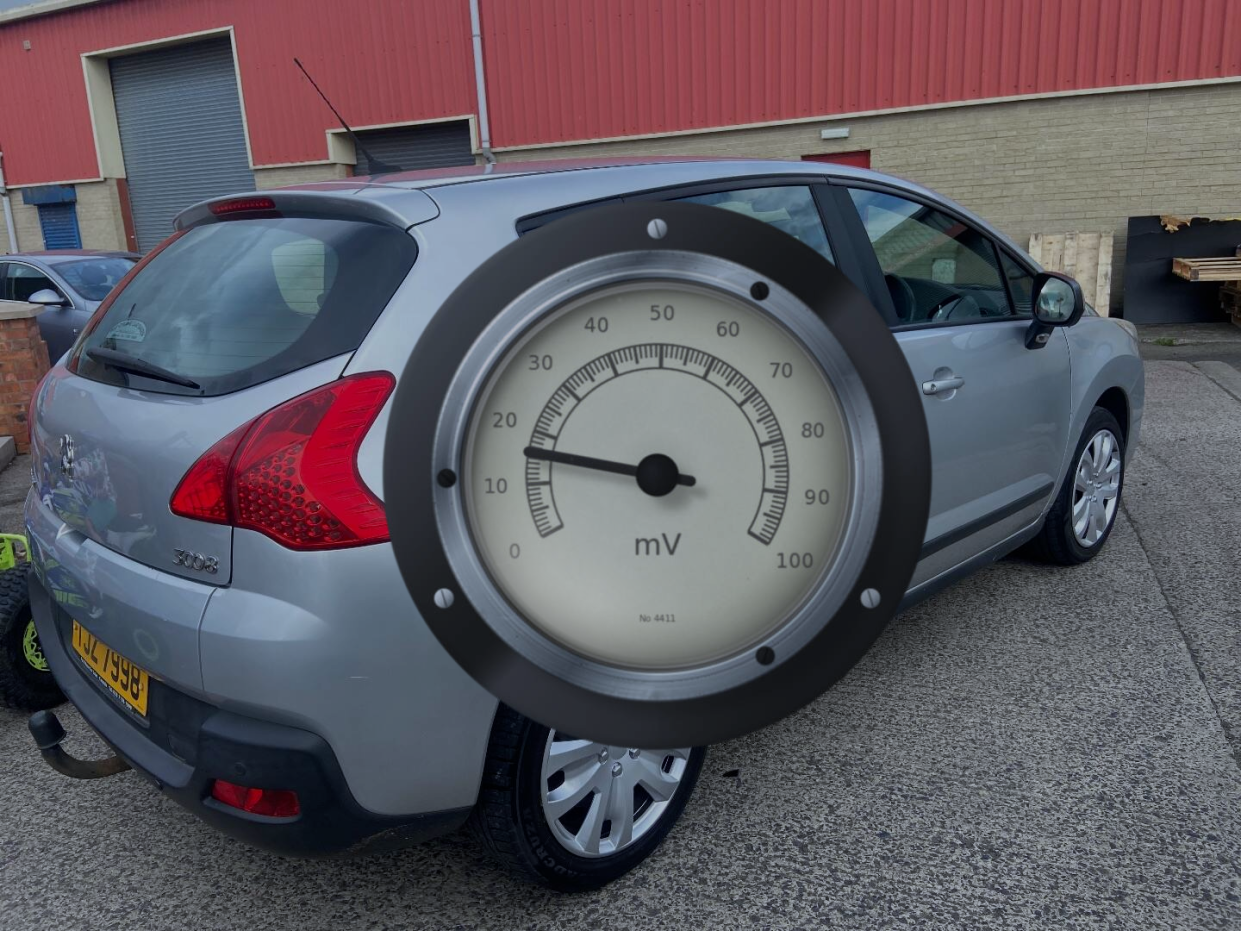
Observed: 16 mV
